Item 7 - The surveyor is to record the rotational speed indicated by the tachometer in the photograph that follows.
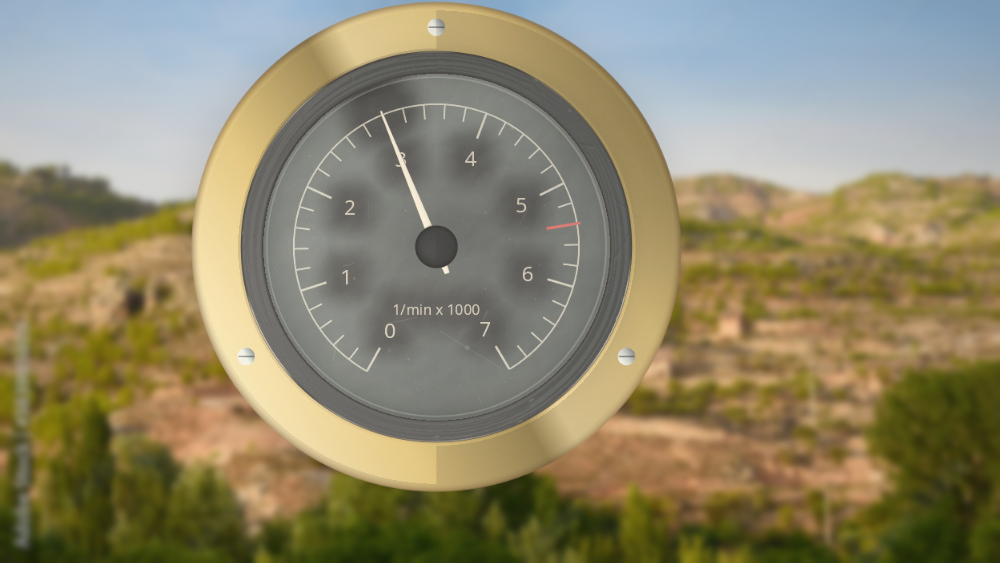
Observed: 3000 rpm
